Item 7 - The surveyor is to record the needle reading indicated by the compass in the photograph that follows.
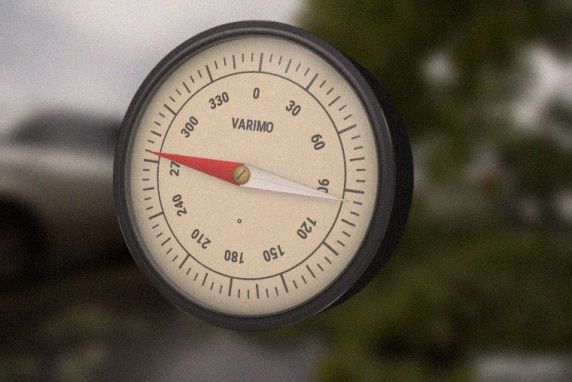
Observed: 275 °
